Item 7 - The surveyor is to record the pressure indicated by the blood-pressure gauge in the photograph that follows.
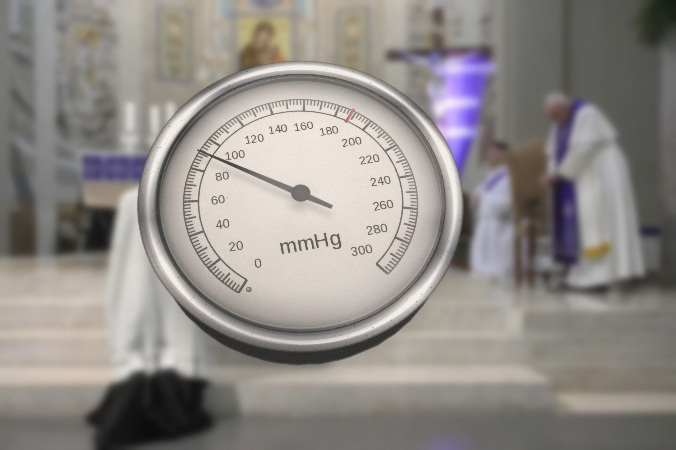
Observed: 90 mmHg
